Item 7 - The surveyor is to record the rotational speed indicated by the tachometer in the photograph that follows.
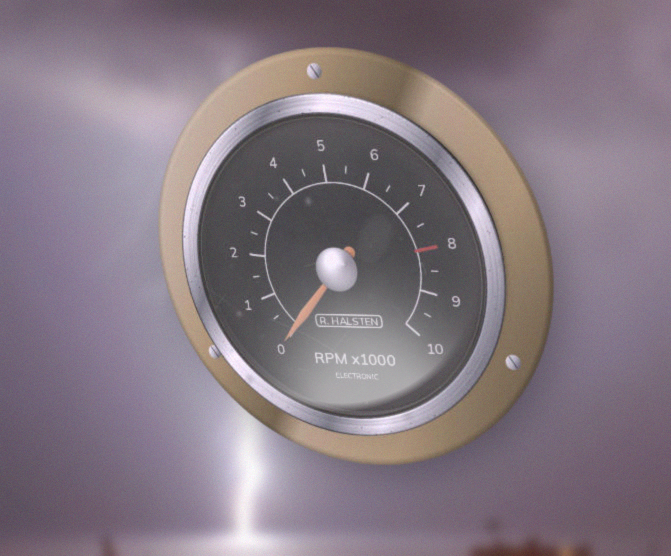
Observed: 0 rpm
